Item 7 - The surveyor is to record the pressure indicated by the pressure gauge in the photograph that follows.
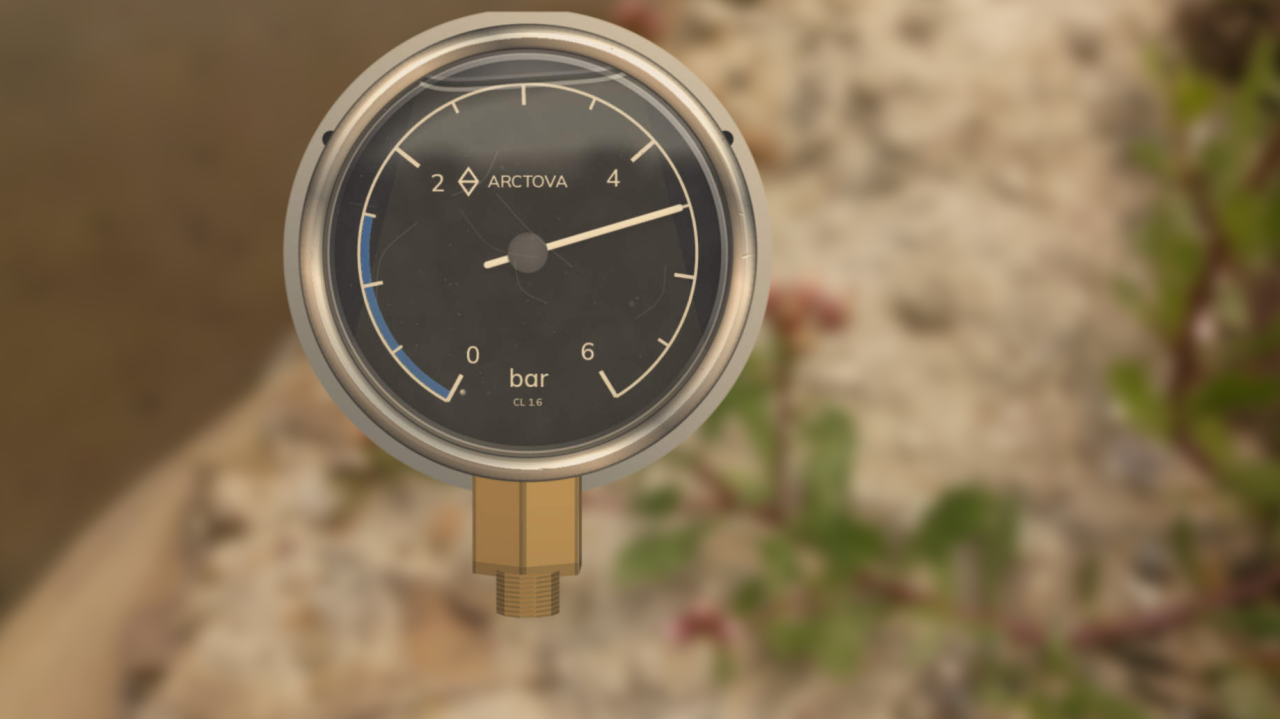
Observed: 4.5 bar
